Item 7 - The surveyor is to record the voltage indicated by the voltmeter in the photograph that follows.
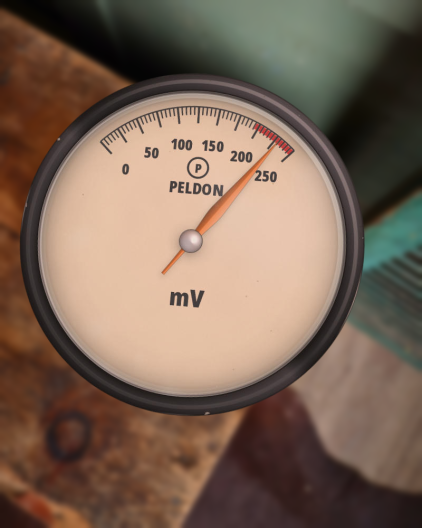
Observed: 230 mV
